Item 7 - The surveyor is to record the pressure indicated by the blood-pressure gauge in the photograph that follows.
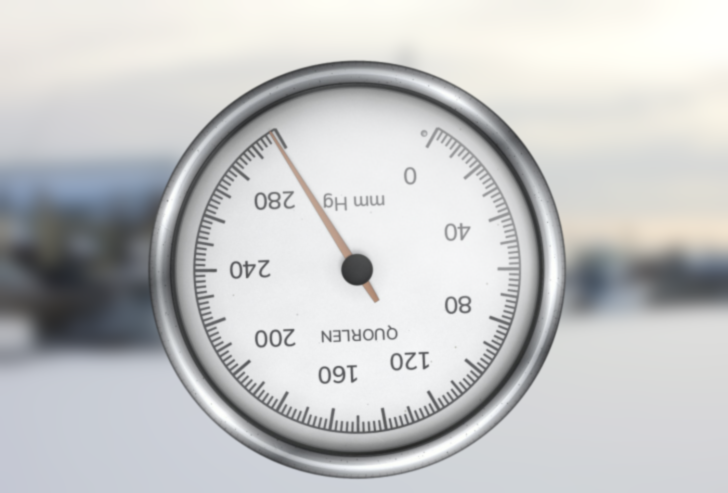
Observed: 298 mmHg
